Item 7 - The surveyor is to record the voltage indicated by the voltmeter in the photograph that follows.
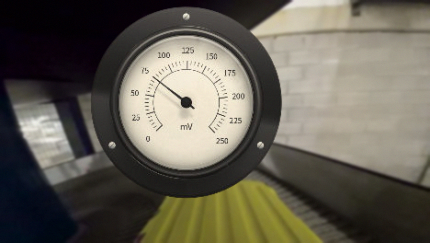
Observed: 75 mV
